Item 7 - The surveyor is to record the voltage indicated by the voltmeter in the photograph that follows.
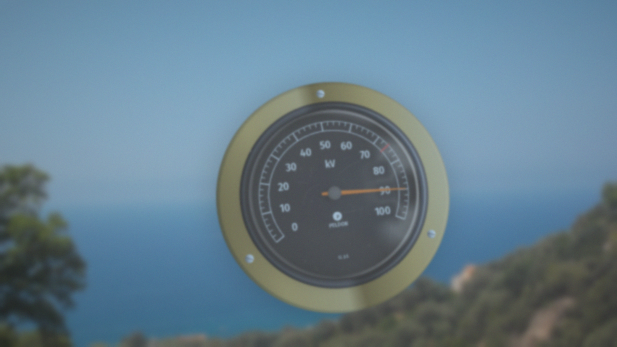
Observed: 90 kV
